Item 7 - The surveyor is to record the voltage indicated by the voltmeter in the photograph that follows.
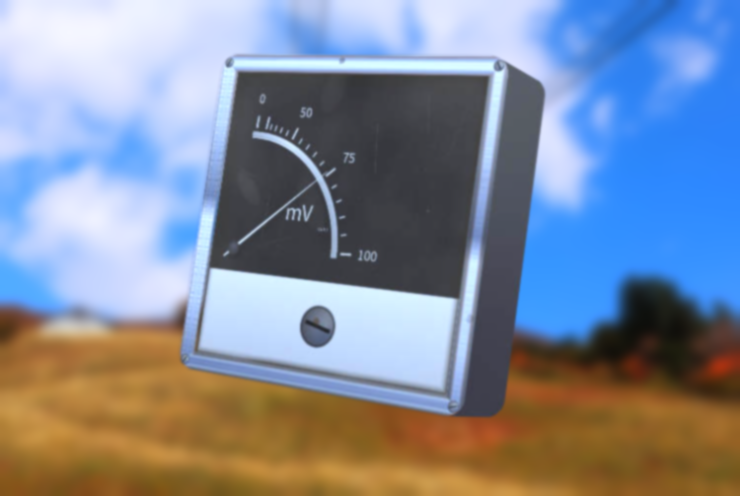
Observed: 75 mV
